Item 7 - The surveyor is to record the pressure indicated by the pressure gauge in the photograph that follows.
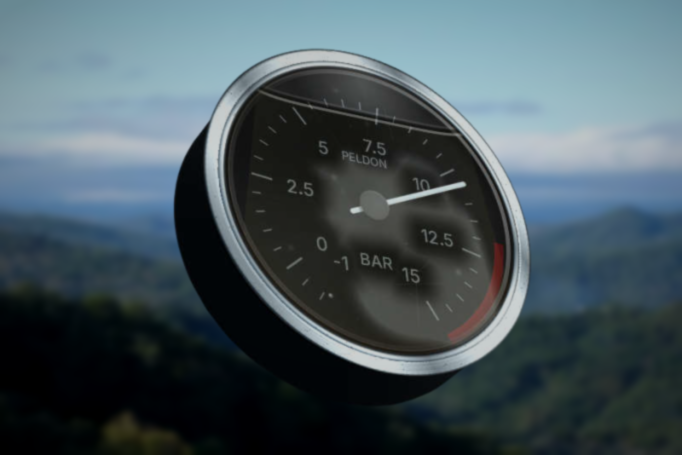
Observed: 10.5 bar
